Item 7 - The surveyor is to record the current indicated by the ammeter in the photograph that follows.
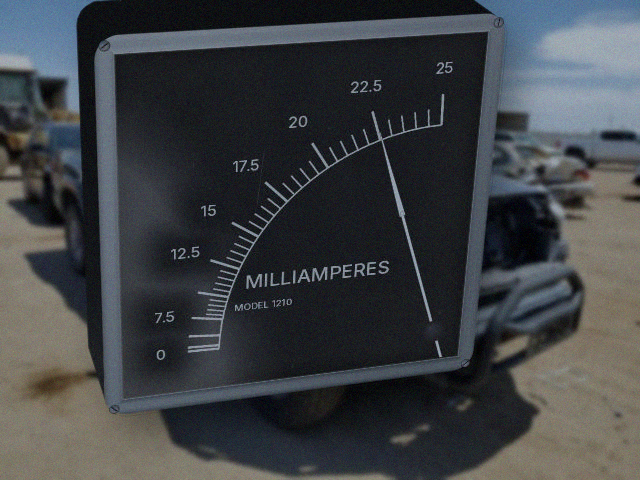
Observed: 22.5 mA
